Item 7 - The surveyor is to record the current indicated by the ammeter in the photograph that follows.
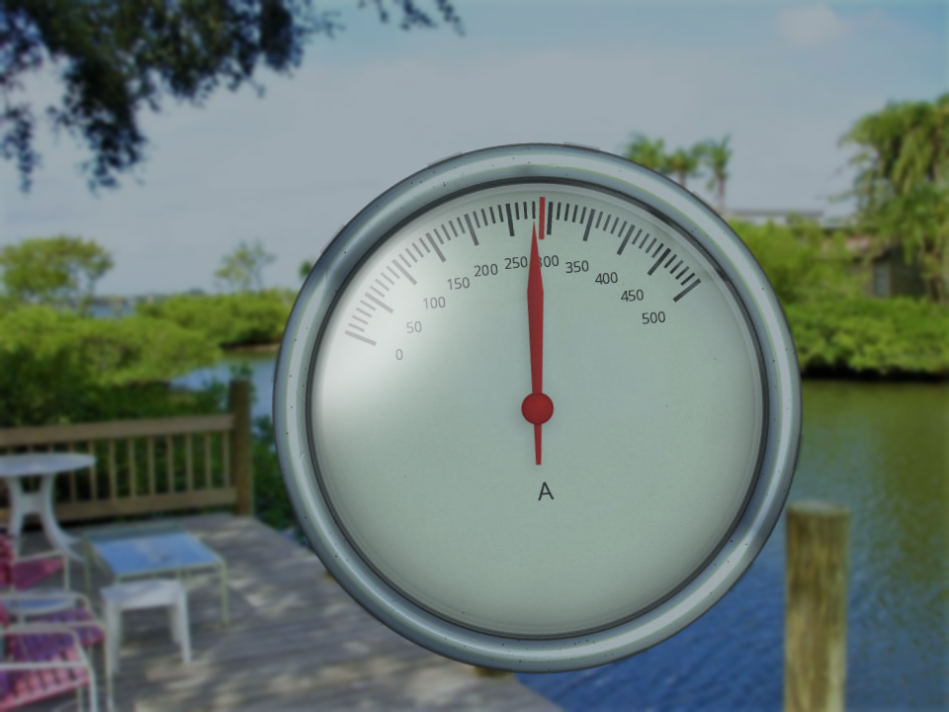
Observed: 280 A
